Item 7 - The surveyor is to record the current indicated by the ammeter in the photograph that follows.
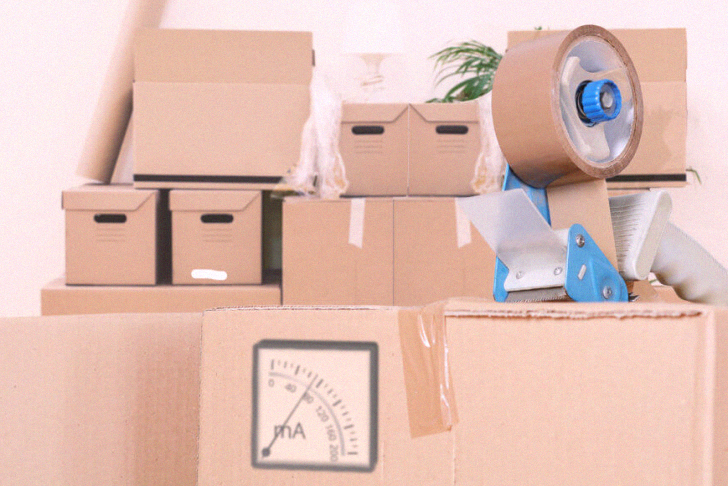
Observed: 70 mA
